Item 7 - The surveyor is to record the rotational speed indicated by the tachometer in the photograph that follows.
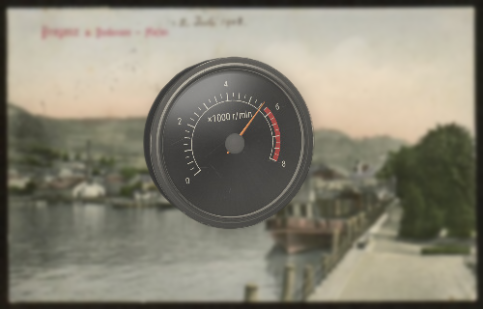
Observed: 5500 rpm
